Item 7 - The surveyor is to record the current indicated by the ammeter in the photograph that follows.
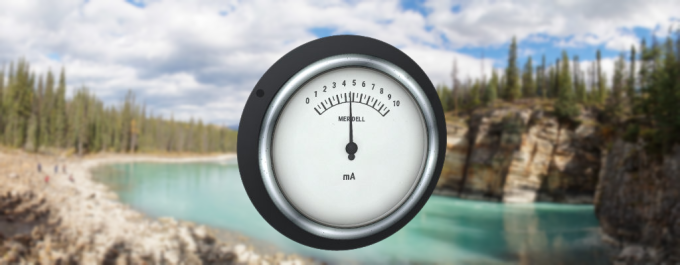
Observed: 4.5 mA
